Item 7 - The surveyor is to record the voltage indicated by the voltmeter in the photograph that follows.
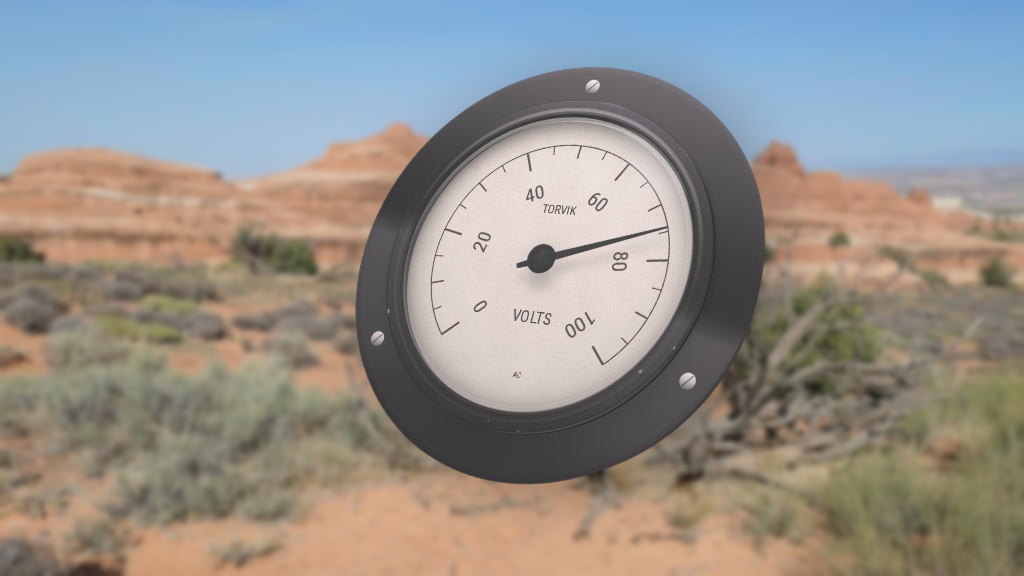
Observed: 75 V
